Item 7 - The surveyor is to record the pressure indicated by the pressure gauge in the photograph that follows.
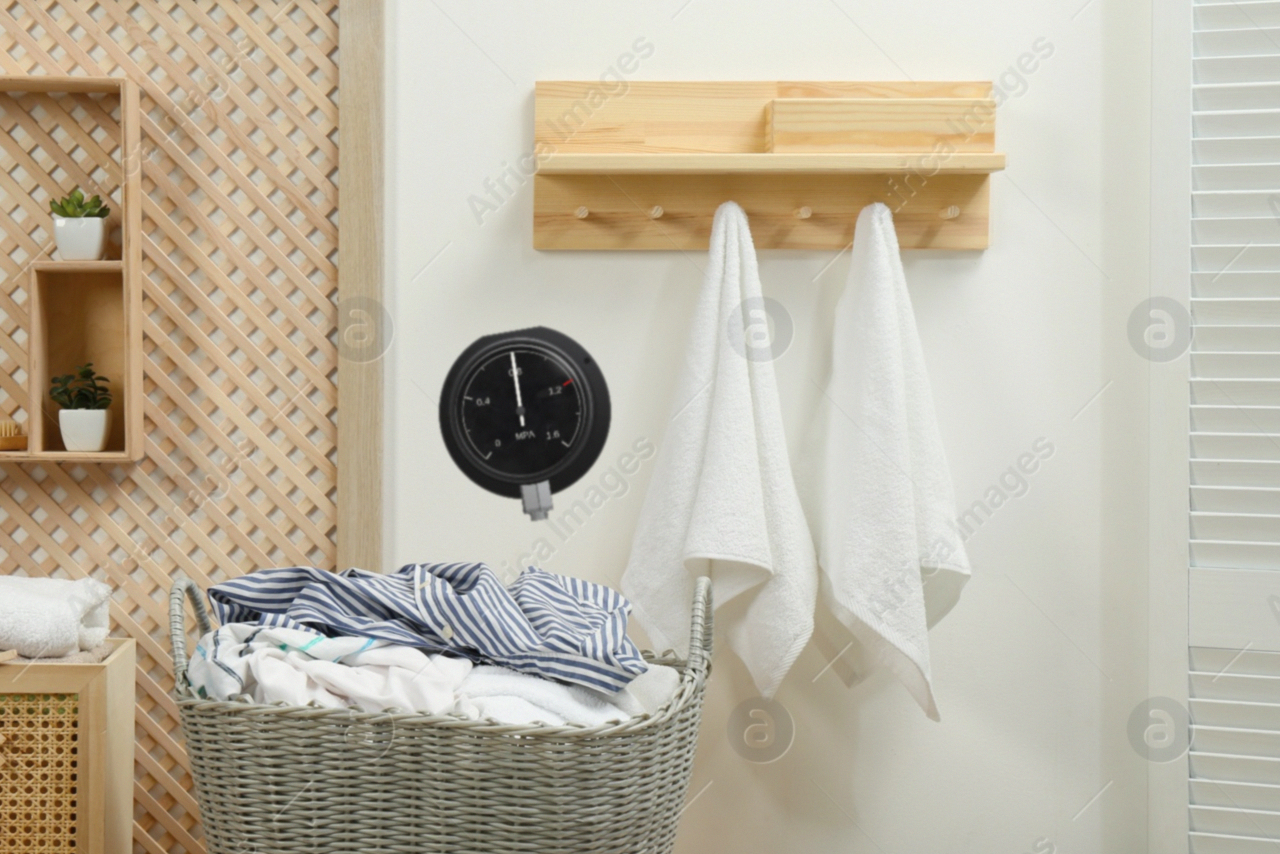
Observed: 0.8 MPa
